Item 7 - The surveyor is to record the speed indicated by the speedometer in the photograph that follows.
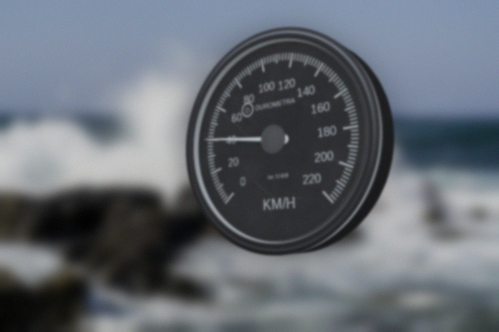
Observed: 40 km/h
